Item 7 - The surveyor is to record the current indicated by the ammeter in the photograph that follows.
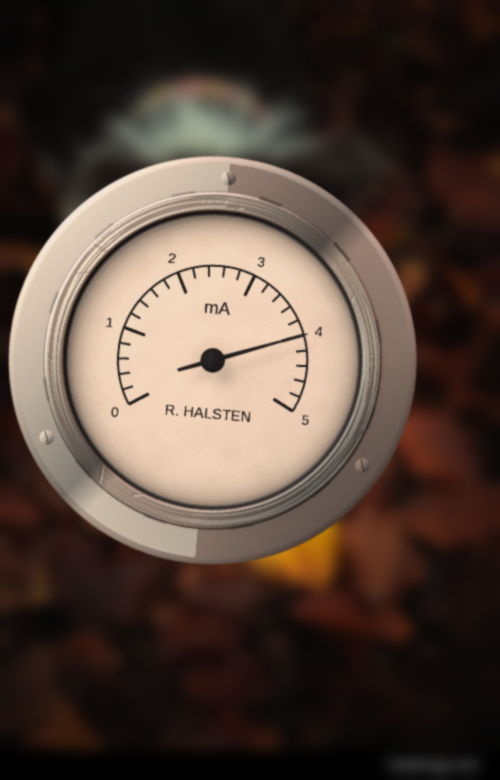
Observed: 4 mA
